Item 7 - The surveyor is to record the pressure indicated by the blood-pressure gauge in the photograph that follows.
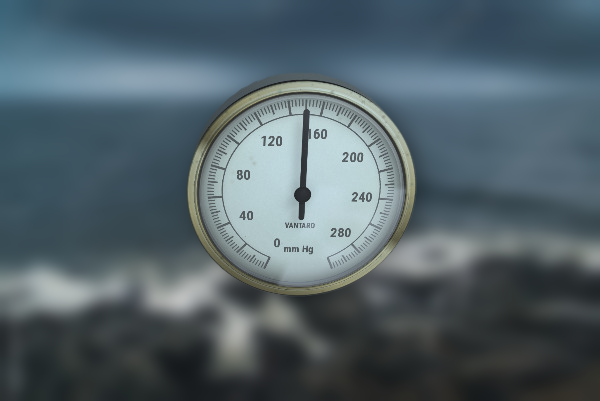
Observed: 150 mmHg
